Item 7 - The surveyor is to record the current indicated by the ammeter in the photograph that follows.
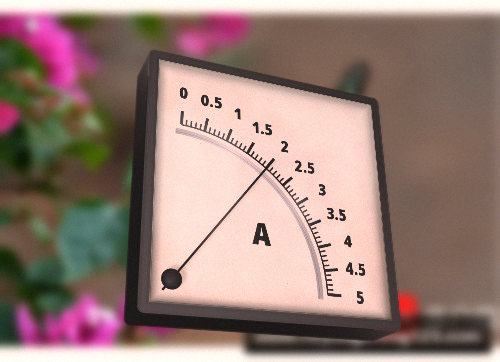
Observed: 2 A
